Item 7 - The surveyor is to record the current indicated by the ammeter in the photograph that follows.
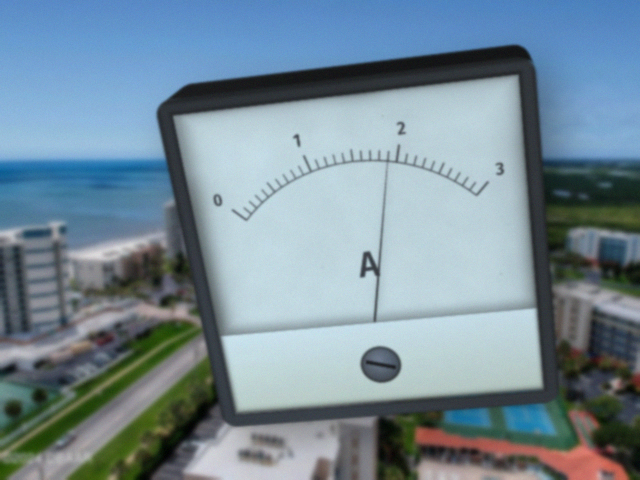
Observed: 1.9 A
